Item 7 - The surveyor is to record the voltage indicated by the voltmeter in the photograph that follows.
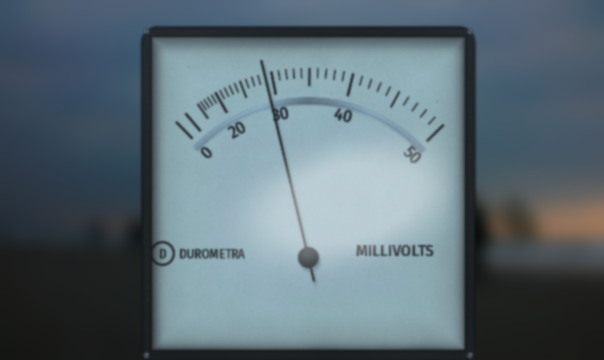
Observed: 29 mV
